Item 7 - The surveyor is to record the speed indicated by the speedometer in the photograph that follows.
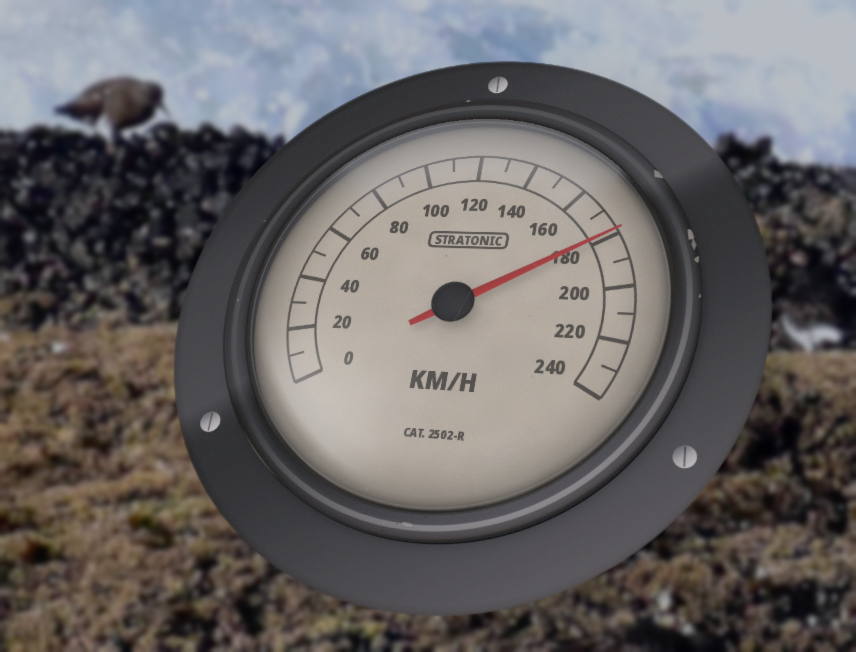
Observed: 180 km/h
